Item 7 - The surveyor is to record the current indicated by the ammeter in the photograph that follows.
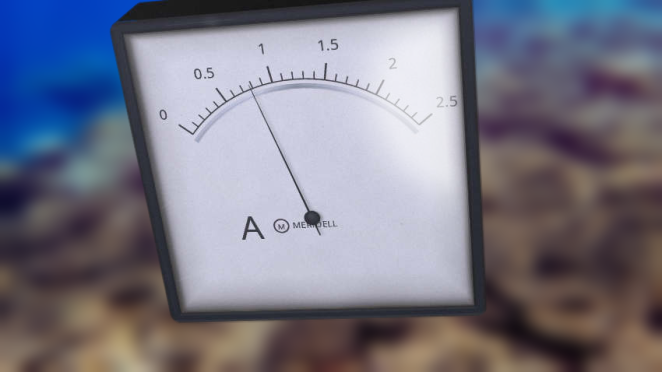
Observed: 0.8 A
